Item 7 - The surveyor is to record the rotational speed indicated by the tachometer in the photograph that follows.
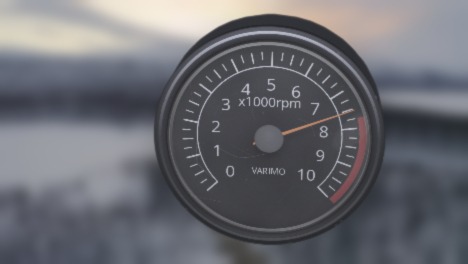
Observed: 7500 rpm
